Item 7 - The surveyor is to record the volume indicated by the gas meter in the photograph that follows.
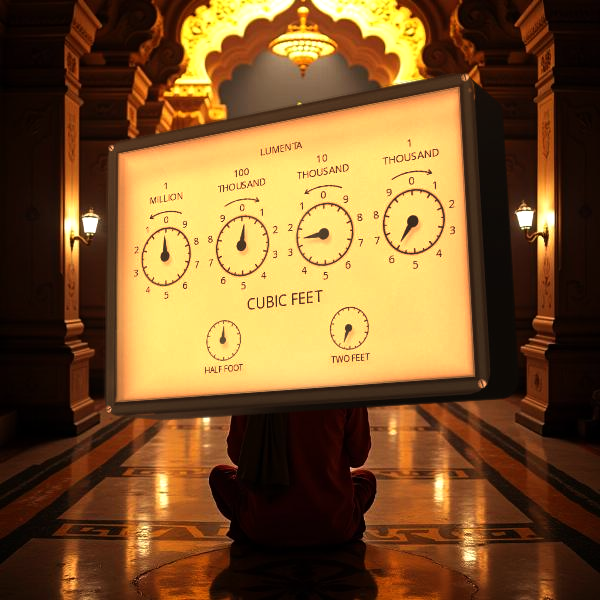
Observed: 2600 ft³
